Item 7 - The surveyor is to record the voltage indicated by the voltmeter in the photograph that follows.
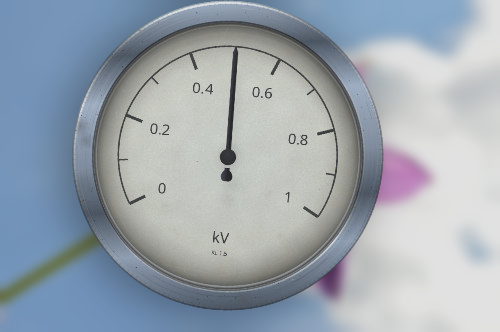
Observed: 0.5 kV
